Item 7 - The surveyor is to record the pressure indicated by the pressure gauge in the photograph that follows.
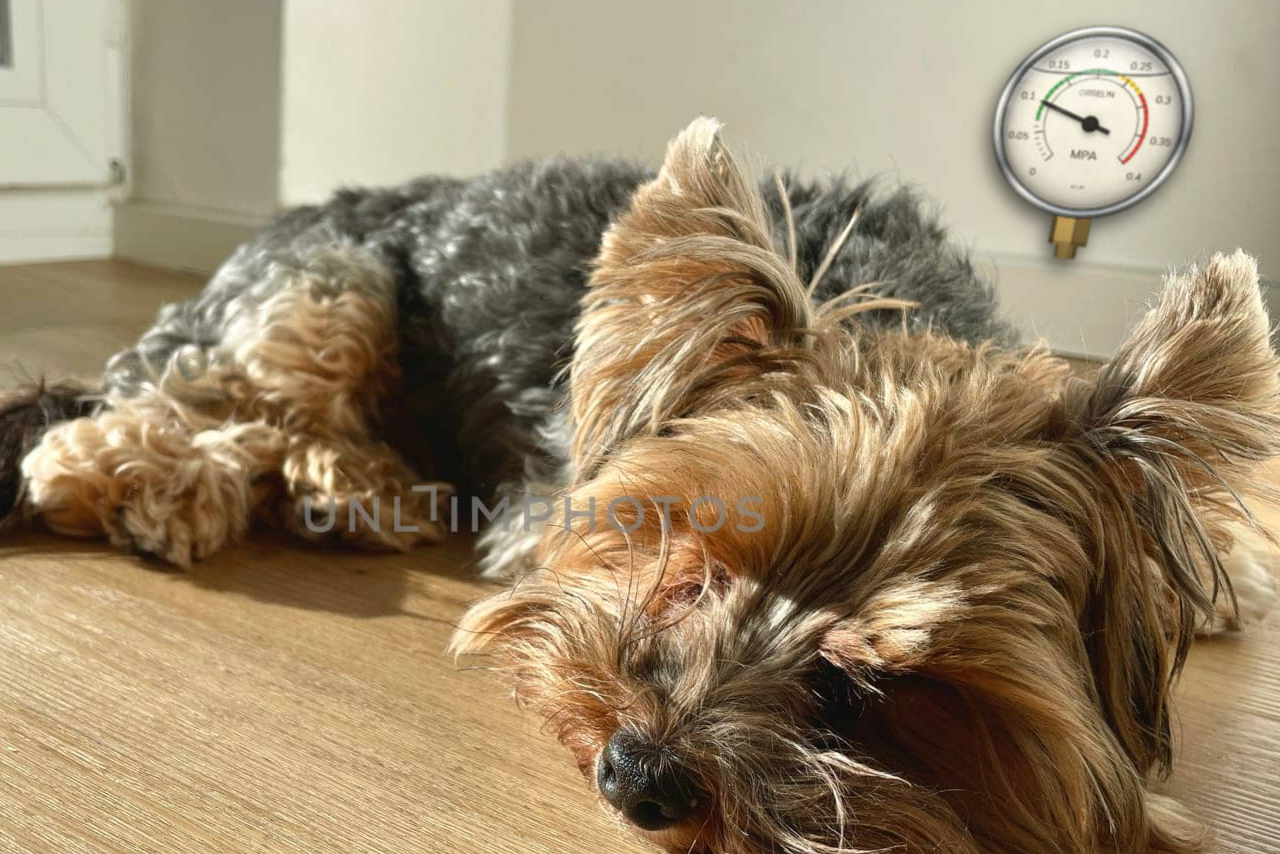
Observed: 0.1 MPa
